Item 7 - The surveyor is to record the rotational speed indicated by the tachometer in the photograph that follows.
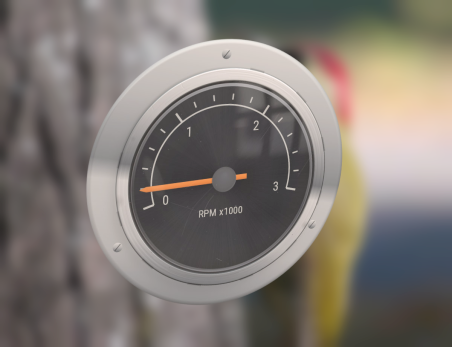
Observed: 200 rpm
